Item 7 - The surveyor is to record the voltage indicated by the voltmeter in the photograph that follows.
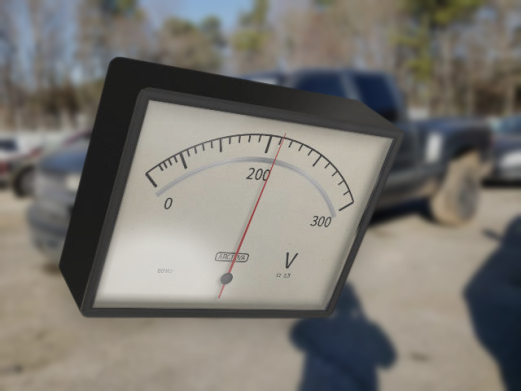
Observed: 210 V
